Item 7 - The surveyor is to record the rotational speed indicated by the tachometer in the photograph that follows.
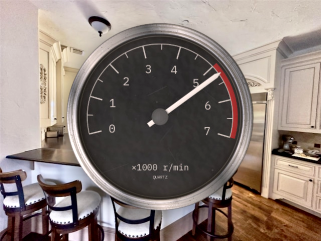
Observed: 5250 rpm
